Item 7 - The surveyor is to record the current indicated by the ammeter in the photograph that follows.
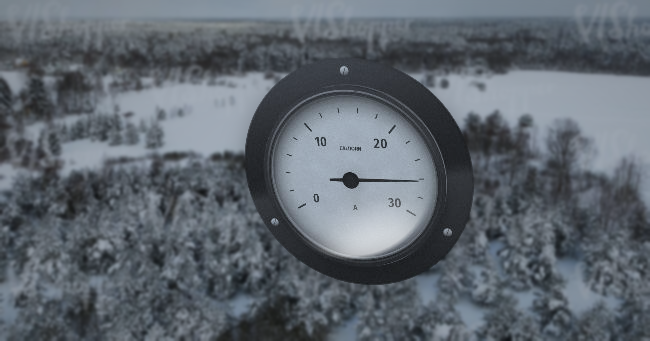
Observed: 26 A
